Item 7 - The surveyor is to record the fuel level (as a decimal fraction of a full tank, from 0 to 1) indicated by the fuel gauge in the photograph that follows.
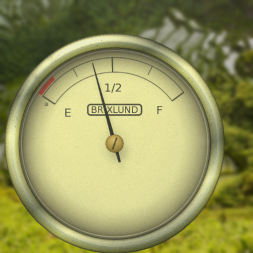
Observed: 0.375
